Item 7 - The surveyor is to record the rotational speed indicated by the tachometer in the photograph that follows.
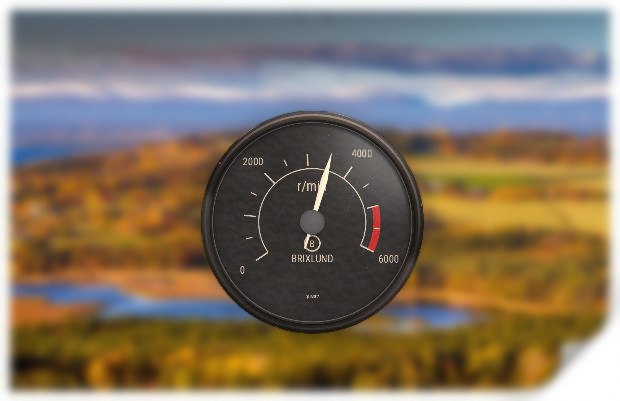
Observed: 3500 rpm
